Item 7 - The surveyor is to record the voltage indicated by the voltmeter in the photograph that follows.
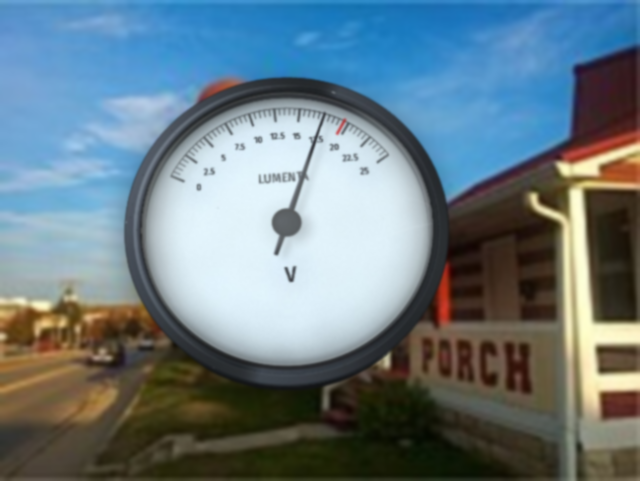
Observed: 17.5 V
